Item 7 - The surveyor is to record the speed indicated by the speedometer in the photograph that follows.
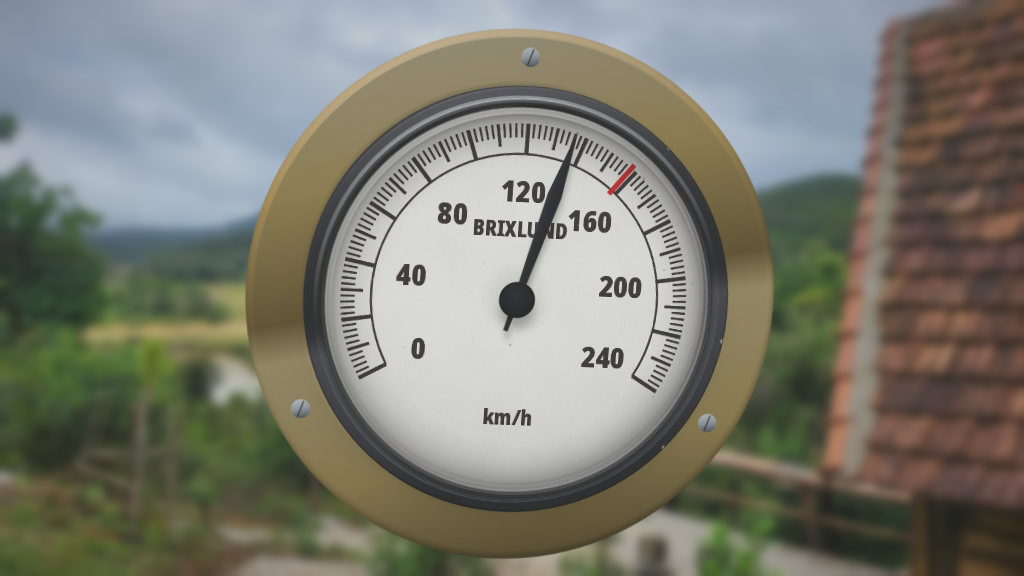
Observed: 136 km/h
